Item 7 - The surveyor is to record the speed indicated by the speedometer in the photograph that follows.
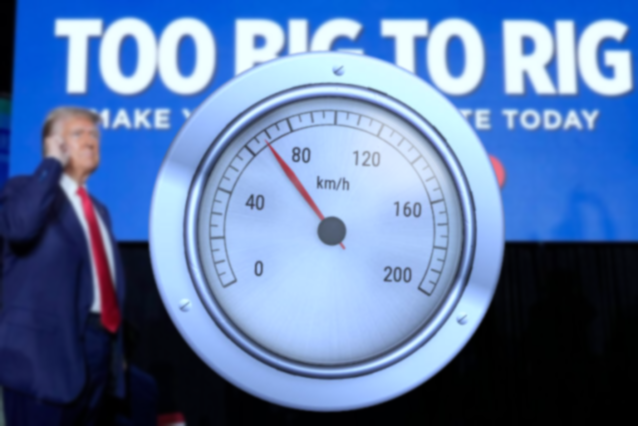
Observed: 67.5 km/h
